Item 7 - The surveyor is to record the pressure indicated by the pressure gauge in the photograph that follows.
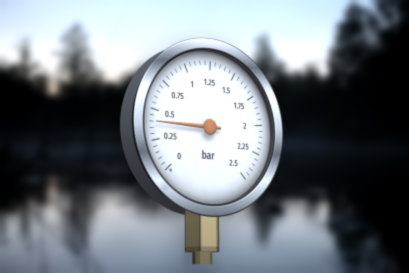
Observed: 0.4 bar
